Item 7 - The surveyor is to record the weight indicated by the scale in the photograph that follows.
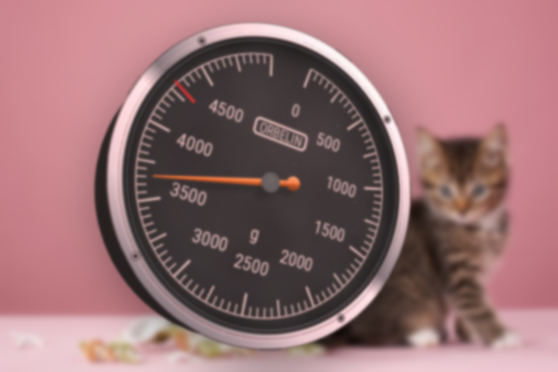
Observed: 3650 g
